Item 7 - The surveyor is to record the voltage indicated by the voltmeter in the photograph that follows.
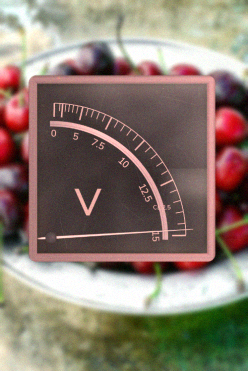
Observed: 14.75 V
